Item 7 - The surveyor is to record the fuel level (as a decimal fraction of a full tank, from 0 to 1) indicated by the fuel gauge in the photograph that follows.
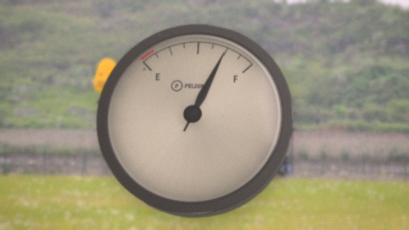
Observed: 0.75
